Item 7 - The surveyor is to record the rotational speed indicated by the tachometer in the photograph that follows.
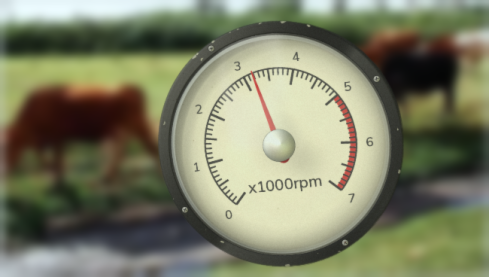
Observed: 3200 rpm
